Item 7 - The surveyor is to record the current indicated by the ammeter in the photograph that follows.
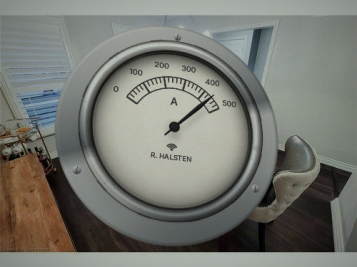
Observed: 440 A
